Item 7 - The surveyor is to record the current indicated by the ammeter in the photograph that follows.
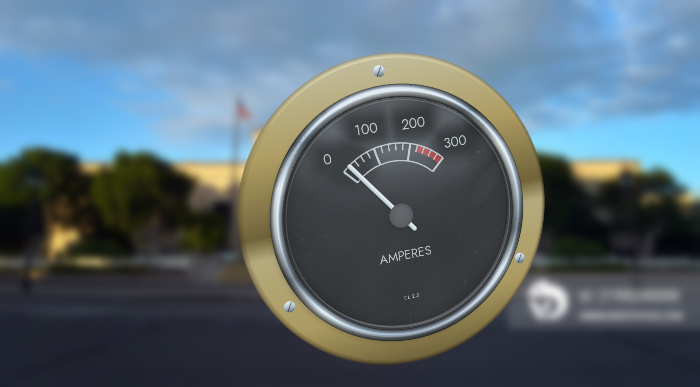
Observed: 20 A
